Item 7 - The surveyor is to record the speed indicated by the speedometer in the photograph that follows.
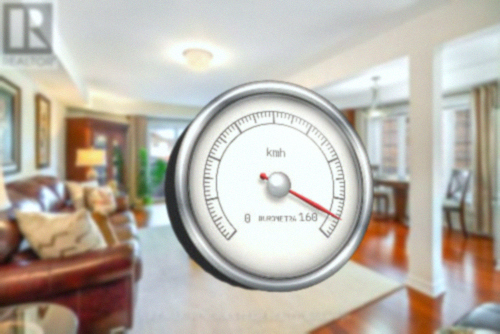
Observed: 150 km/h
